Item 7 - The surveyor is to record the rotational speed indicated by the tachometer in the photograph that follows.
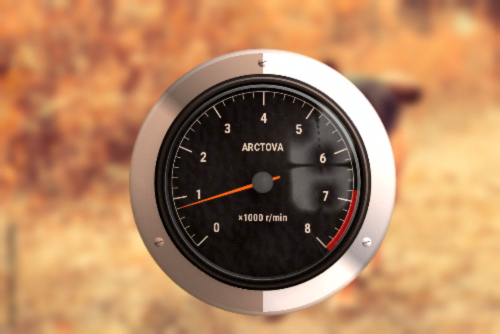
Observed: 800 rpm
